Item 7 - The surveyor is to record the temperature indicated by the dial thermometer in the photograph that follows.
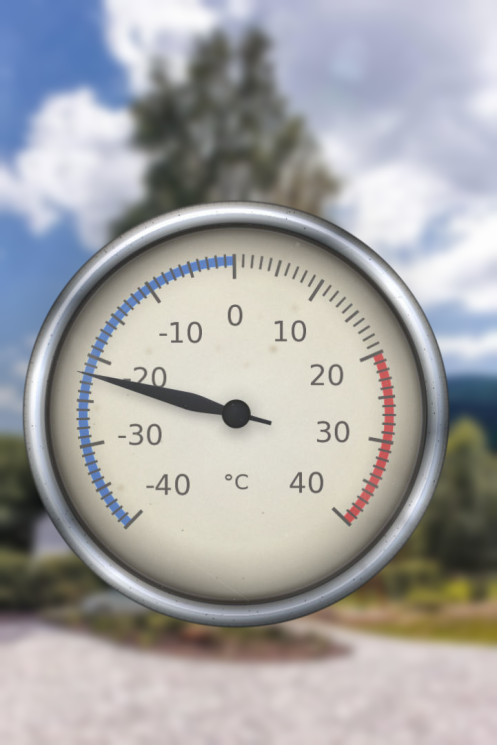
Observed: -22 °C
